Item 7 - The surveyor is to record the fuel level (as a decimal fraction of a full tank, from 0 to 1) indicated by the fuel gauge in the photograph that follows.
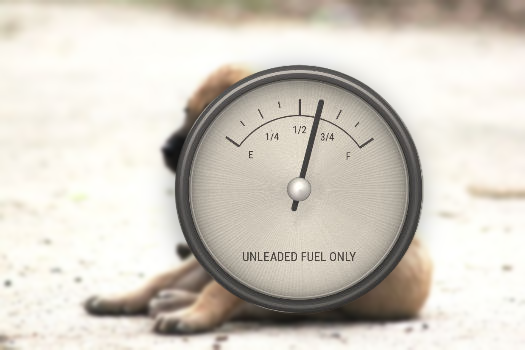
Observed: 0.625
